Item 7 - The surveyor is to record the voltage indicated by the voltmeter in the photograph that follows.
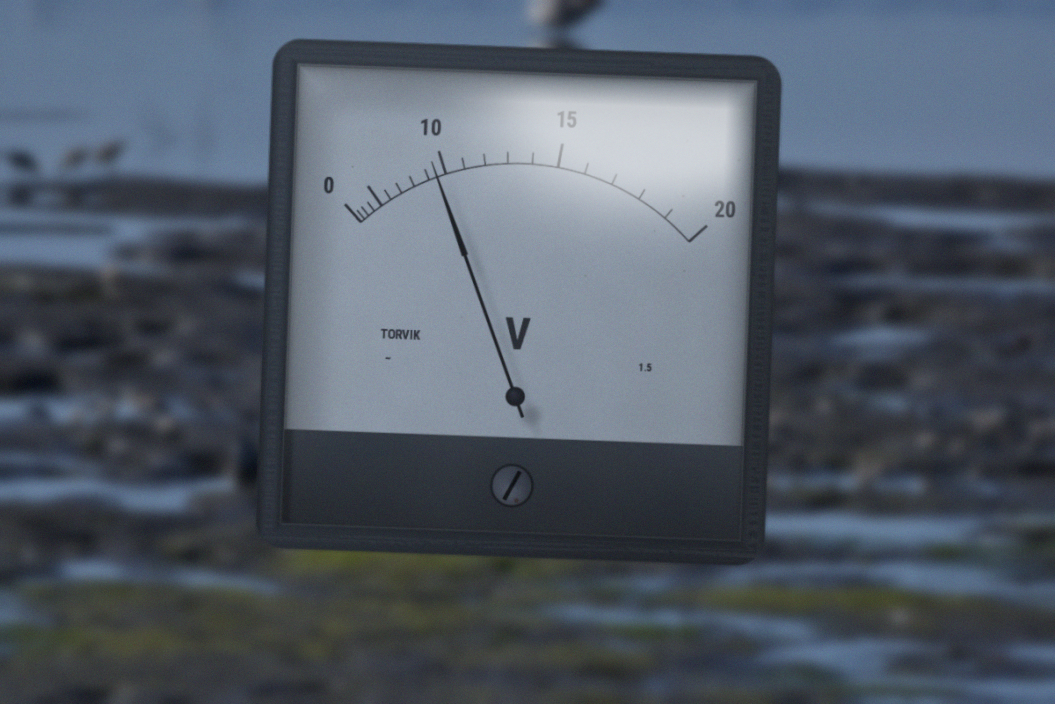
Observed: 9.5 V
